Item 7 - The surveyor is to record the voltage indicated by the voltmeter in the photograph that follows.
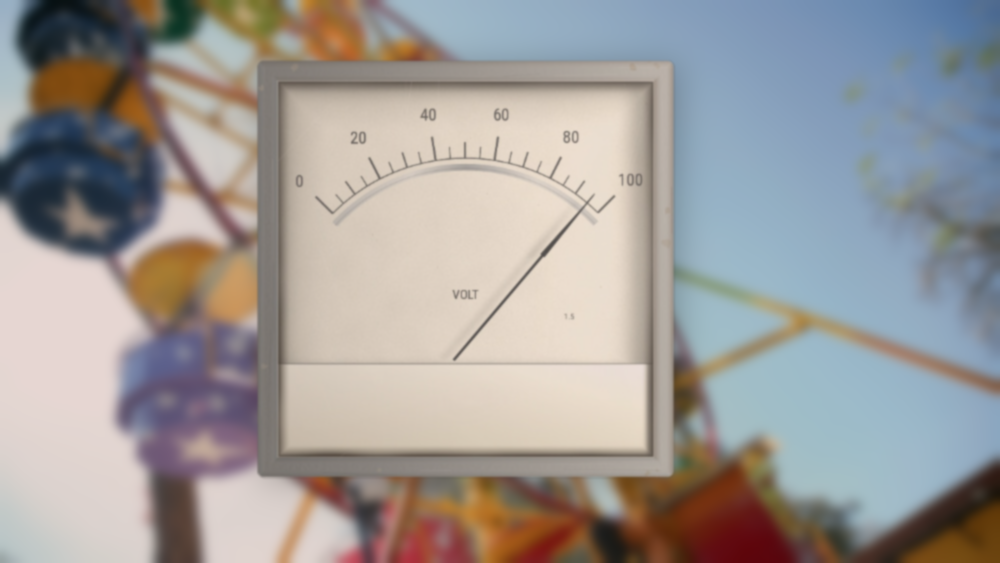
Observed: 95 V
